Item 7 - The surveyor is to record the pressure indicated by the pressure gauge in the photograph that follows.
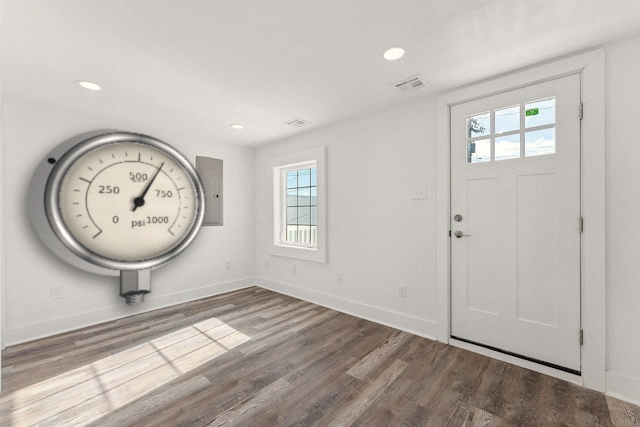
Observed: 600 psi
